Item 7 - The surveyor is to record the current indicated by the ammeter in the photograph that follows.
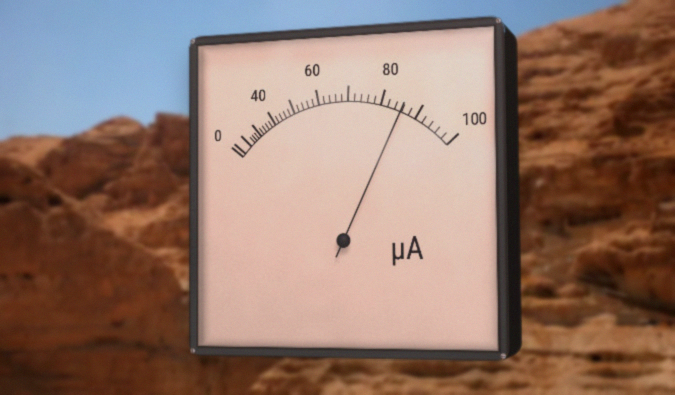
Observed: 86 µA
